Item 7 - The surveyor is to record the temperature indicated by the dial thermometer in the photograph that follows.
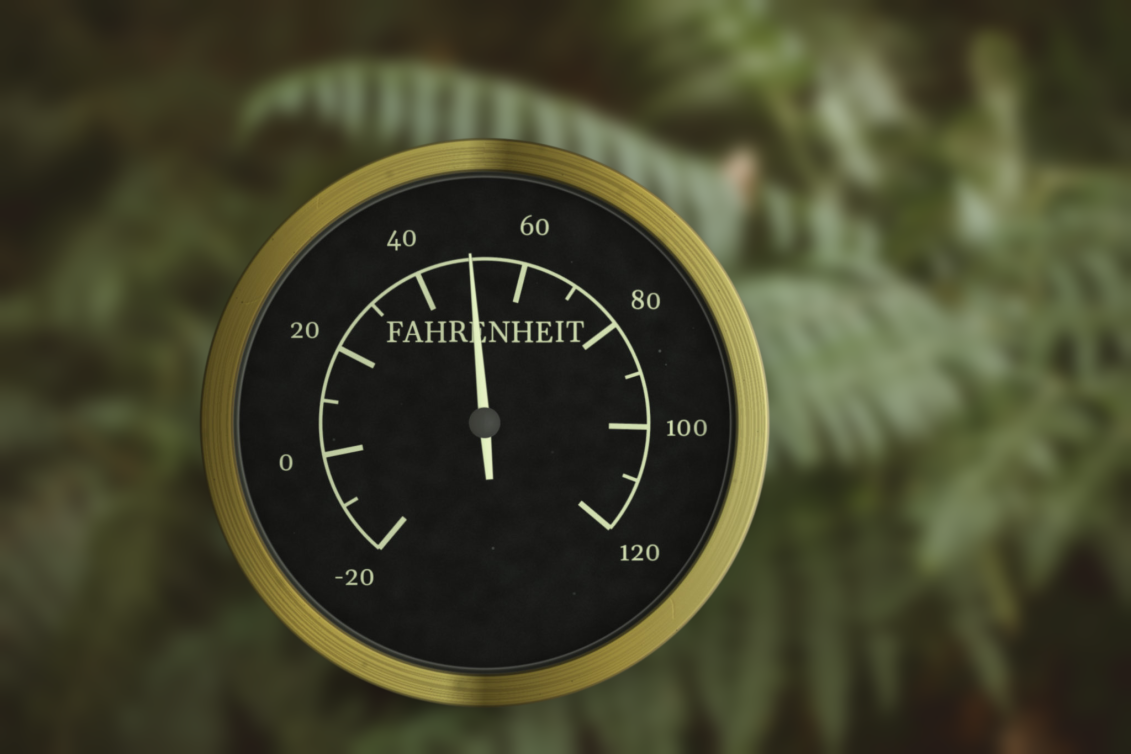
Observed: 50 °F
